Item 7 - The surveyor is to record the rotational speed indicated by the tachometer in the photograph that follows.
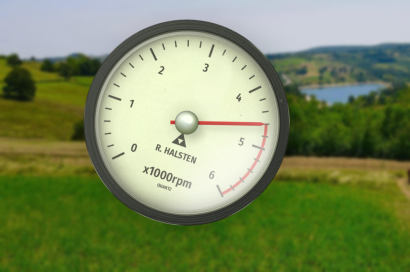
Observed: 4600 rpm
